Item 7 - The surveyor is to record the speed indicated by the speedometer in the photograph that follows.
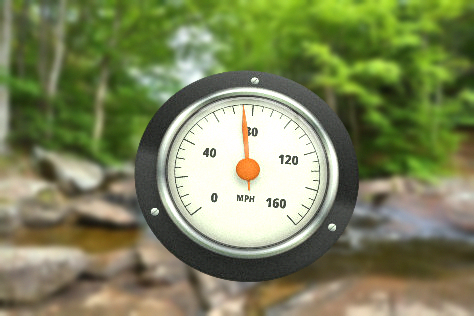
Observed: 75 mph
